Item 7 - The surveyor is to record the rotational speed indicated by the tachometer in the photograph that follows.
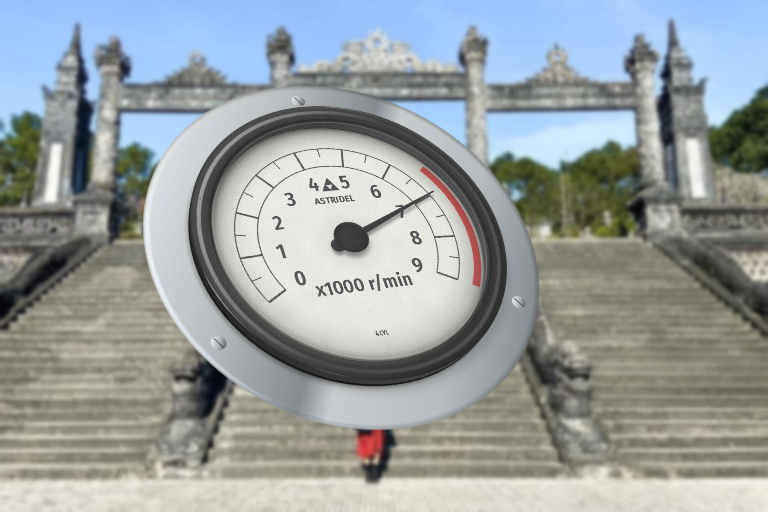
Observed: 7000 rpm
